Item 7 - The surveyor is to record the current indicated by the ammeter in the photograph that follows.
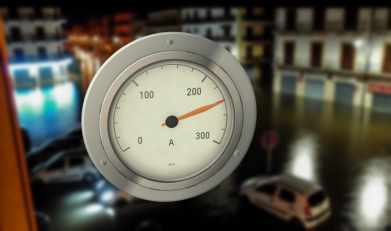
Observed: 240 A
